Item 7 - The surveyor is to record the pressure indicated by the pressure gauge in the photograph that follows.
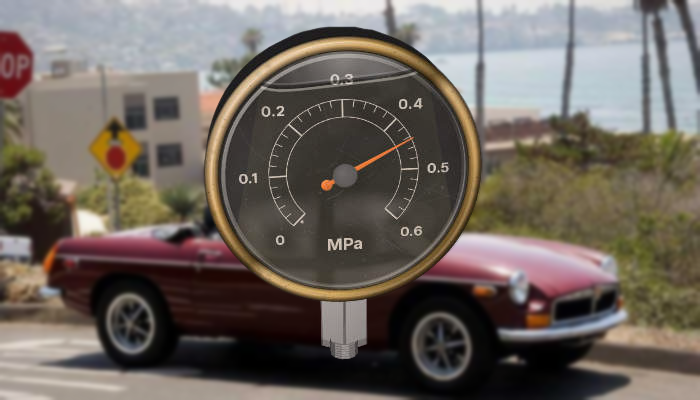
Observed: 0.44 MPa
